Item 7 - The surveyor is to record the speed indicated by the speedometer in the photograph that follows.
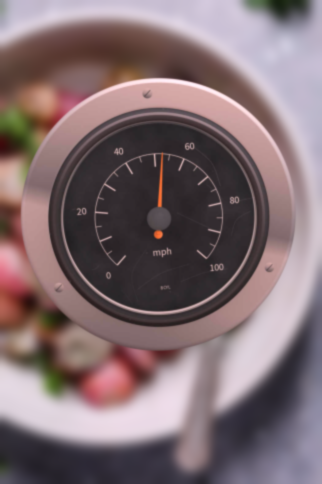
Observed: 52.5 mph
